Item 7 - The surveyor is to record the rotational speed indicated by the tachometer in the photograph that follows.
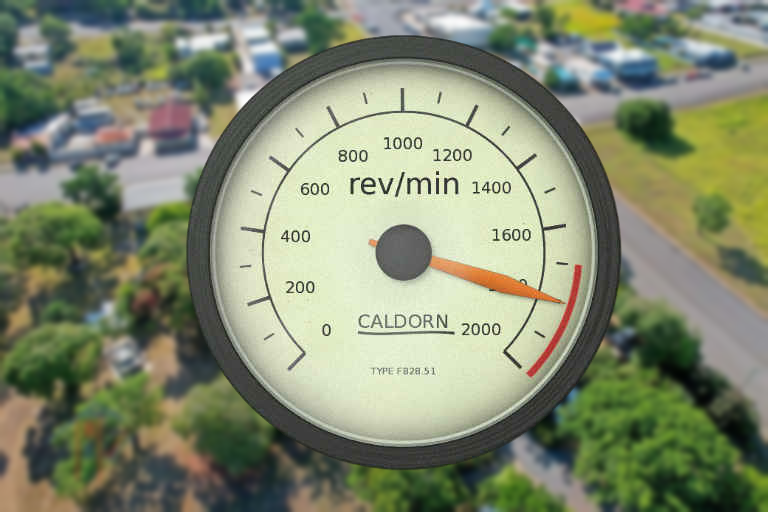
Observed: 1800 rpm
